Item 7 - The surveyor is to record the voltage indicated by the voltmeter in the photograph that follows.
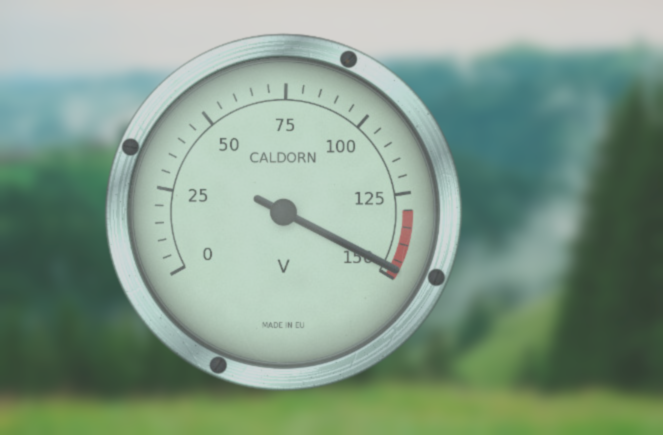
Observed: 147.5 V
